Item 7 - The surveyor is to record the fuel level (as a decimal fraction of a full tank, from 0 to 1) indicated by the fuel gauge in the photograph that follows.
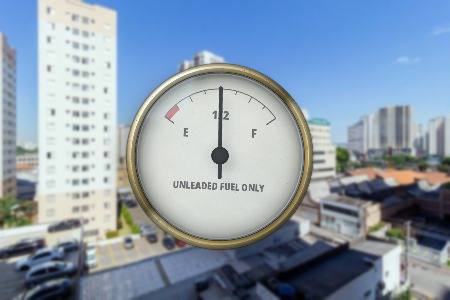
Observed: 0.5
